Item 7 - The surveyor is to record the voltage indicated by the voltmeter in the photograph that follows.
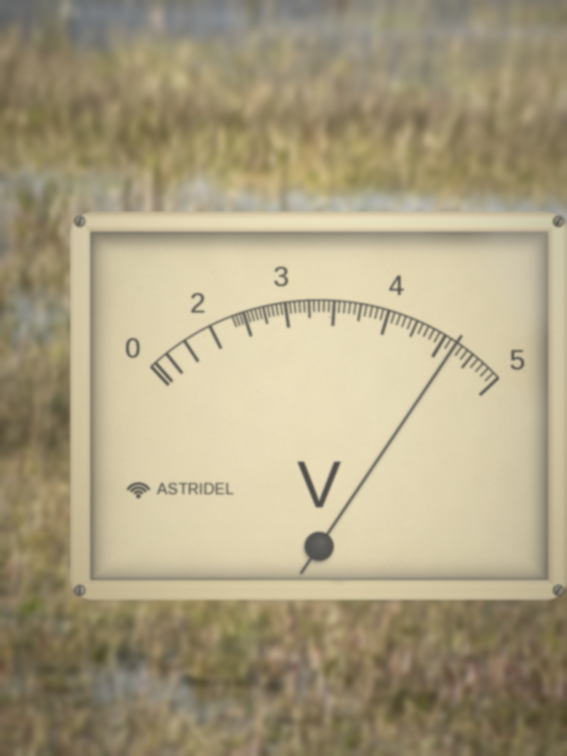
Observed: 4.6 V
